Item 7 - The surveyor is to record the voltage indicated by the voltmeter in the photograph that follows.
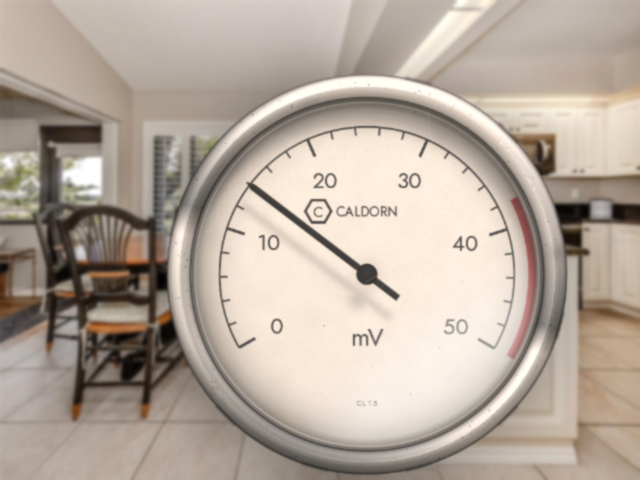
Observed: 14 mV
